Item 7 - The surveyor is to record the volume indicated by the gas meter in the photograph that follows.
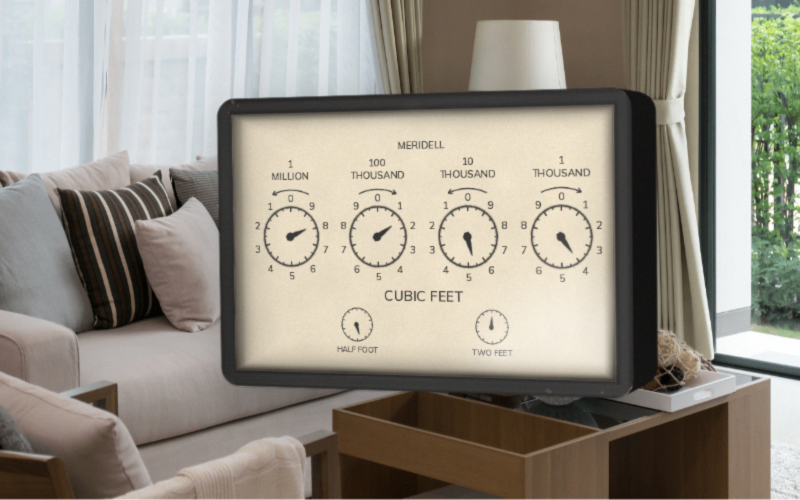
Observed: 815400 ft³
